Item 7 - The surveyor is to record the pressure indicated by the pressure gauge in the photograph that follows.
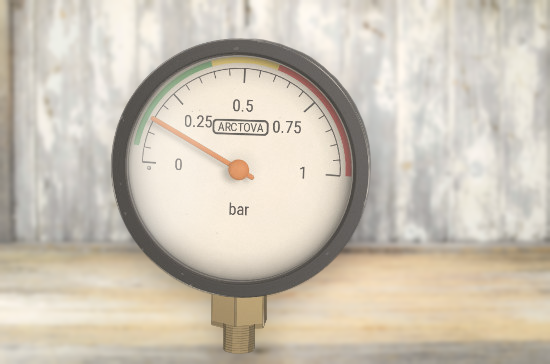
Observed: 0.15 bar
